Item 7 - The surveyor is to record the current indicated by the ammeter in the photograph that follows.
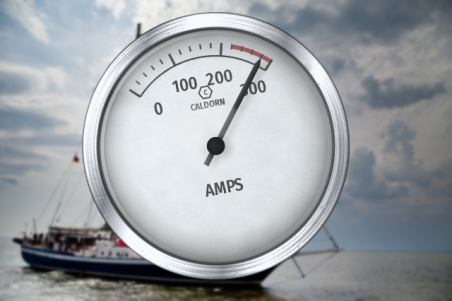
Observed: 280 A
